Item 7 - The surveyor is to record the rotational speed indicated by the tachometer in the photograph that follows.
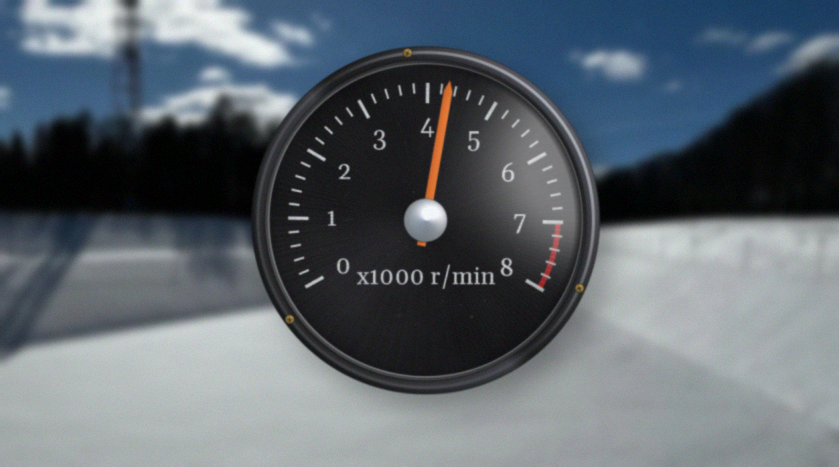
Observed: 4300 rpm
